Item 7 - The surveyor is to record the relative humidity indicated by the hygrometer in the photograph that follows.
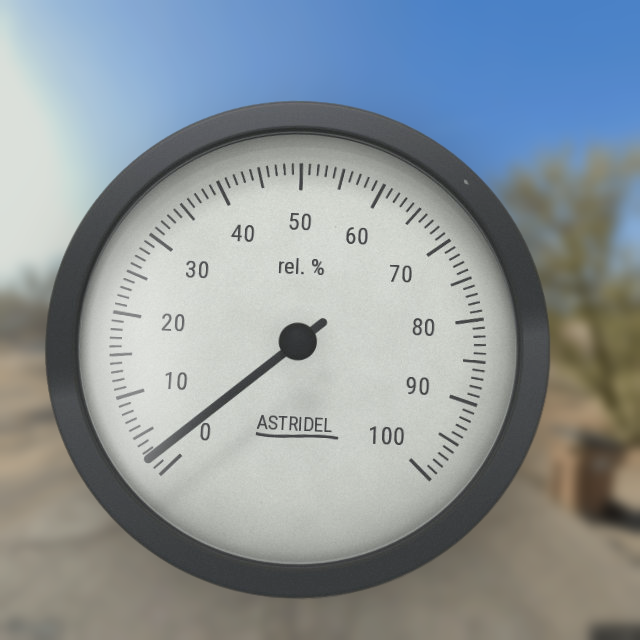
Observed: 2 %
